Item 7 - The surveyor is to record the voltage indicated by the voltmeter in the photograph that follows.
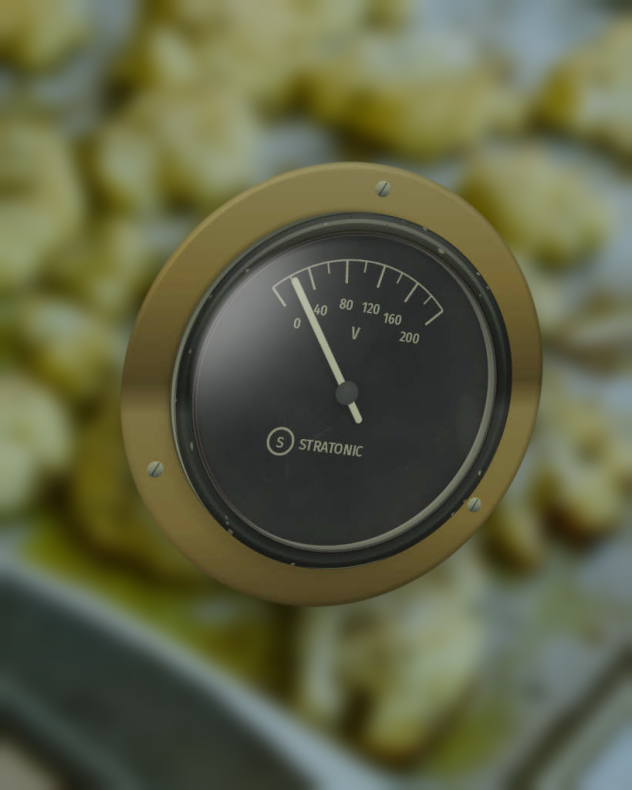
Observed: 20 V
